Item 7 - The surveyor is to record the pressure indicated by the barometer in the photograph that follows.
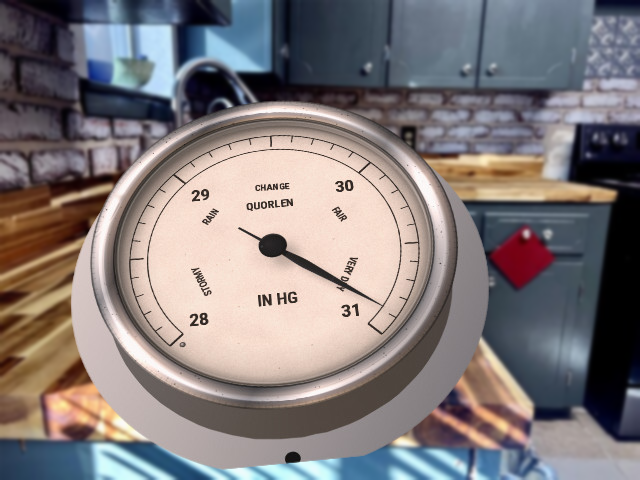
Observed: 30.9 inHg
